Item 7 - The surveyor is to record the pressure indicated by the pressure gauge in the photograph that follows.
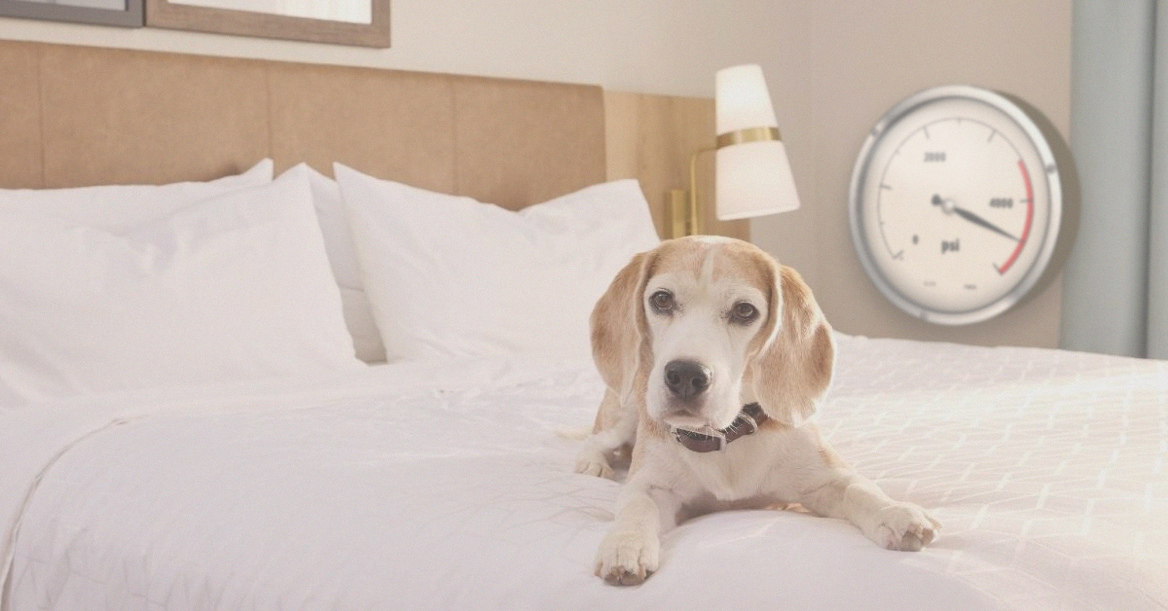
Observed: 4500 psi
